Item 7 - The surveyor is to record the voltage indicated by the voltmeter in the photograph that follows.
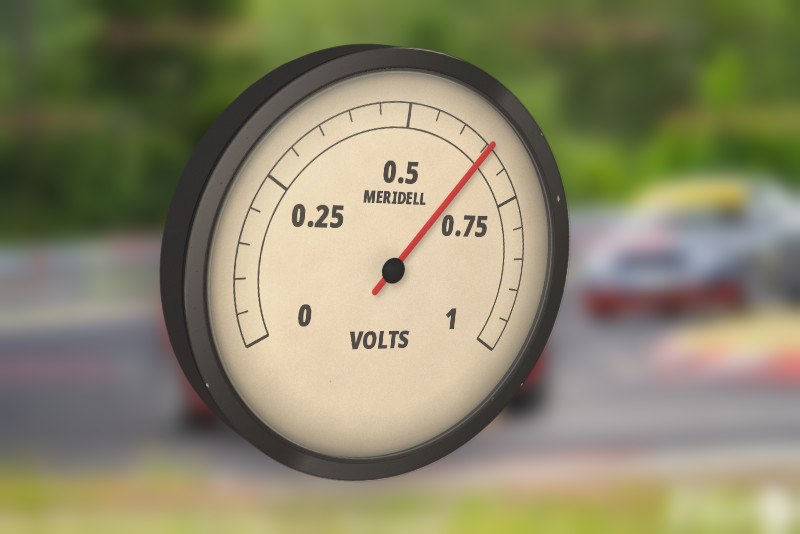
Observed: 0.65 V
